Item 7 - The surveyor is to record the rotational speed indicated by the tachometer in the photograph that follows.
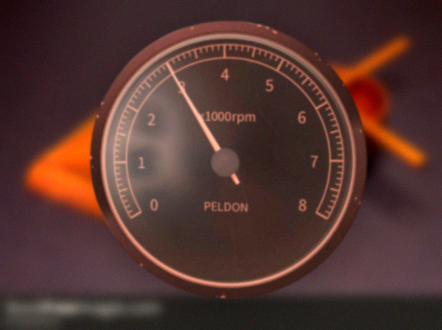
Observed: 3000 rpm
